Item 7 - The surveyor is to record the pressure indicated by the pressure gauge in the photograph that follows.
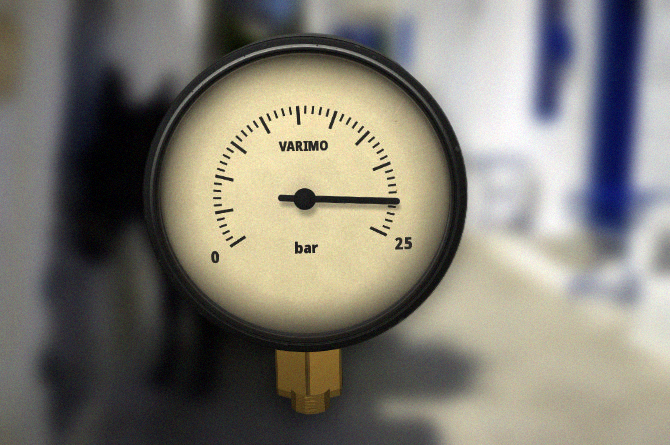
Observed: 22.5 bar
